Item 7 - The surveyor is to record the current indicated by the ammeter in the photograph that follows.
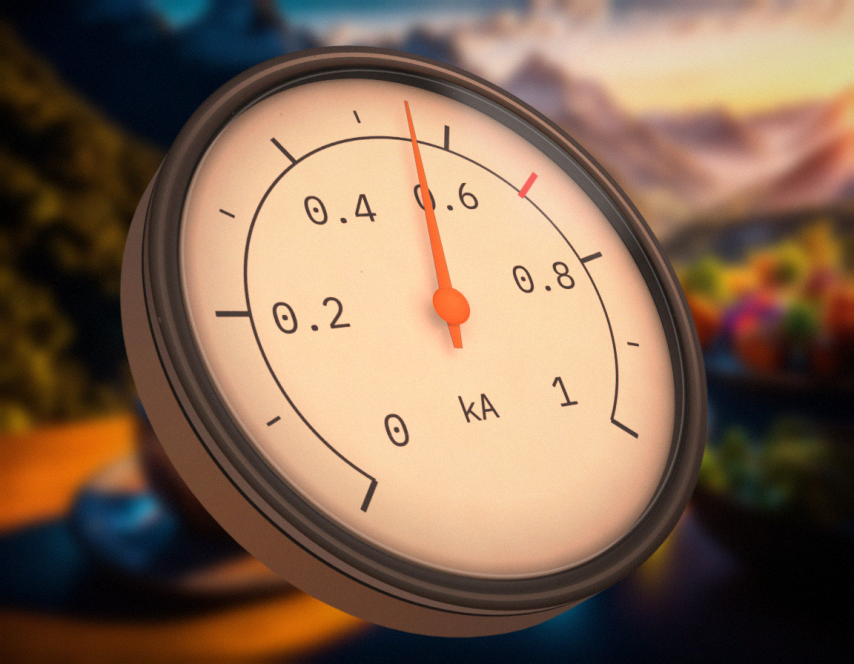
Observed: 0.55 kA
